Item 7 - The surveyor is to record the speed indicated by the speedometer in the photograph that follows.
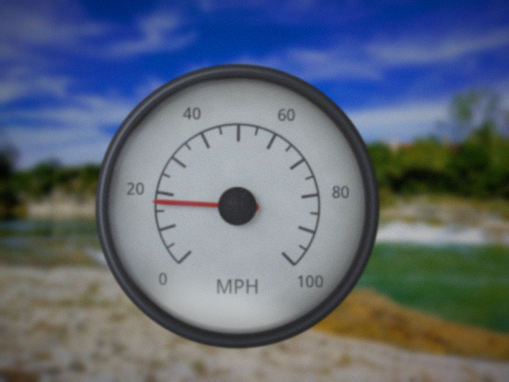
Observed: 17.5 mph
